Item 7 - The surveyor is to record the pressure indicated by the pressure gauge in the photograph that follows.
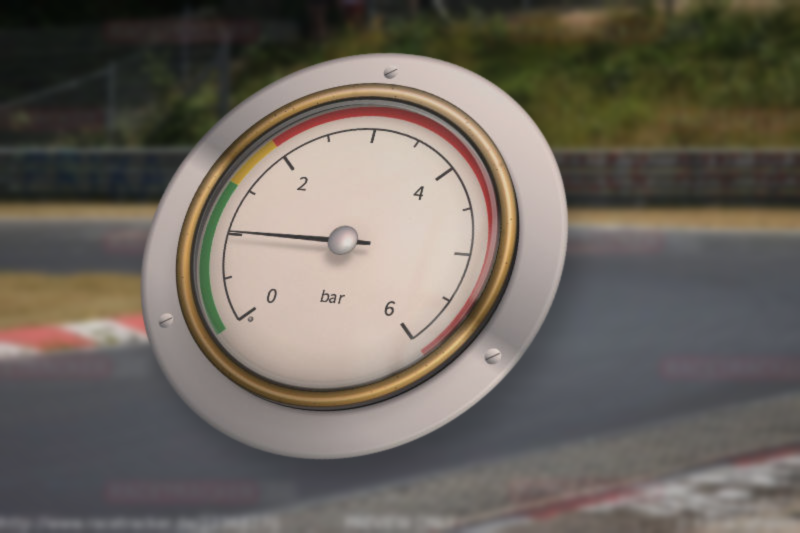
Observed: 1 bar
